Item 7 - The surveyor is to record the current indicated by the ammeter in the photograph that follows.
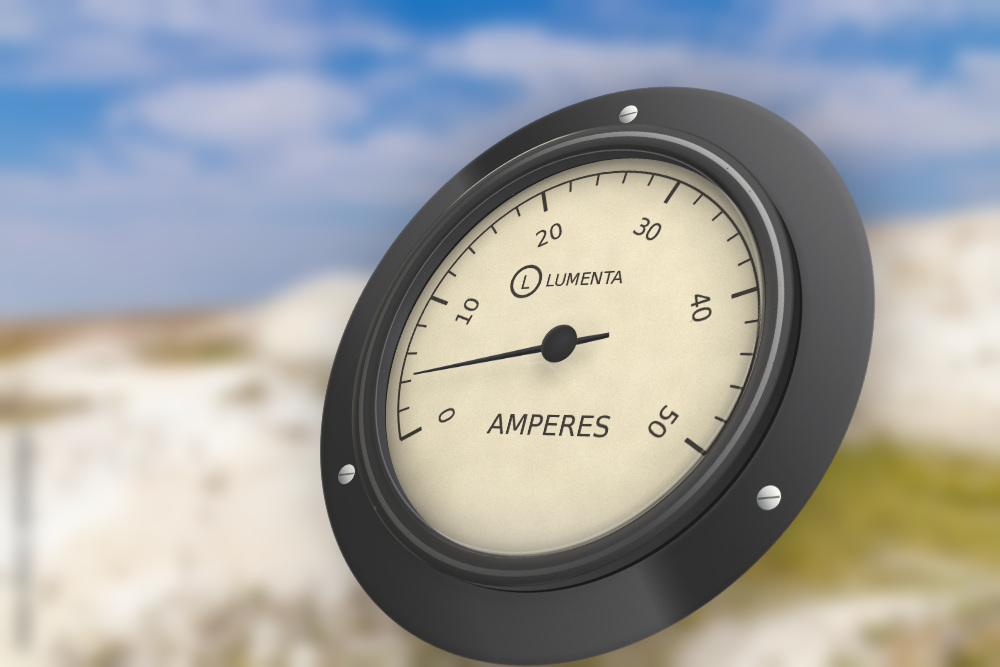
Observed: 4 A
